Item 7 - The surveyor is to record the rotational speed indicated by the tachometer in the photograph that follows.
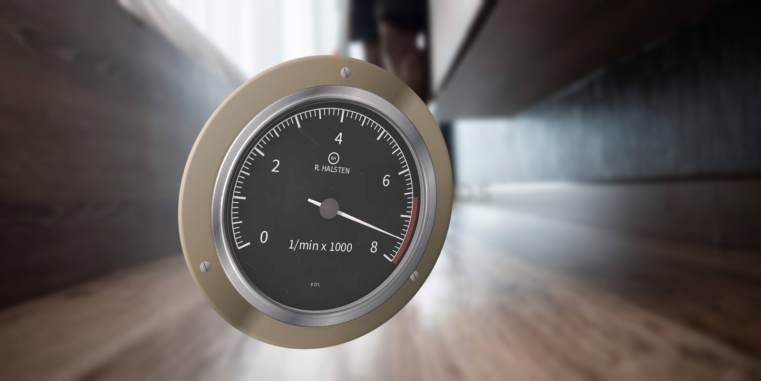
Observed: 7500 rpm
